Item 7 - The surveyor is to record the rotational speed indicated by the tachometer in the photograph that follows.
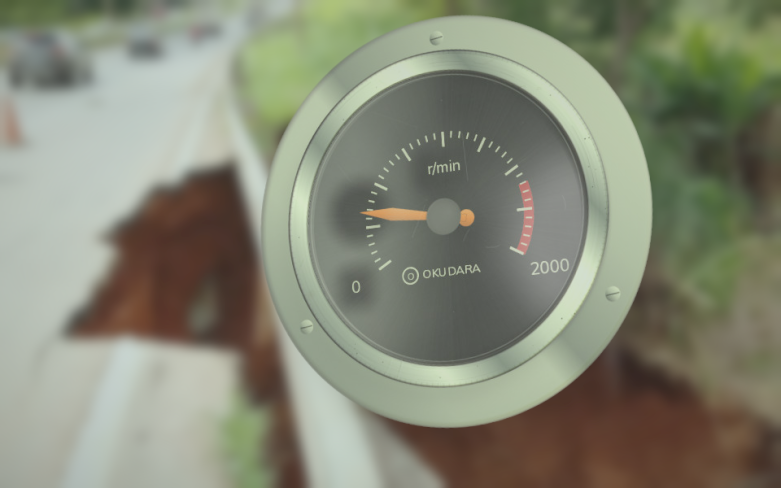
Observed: 325 rpm
